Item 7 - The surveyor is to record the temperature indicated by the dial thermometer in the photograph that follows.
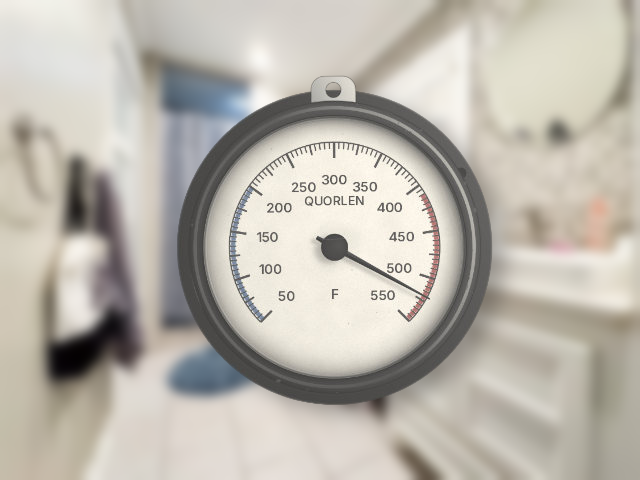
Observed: 520 °F
